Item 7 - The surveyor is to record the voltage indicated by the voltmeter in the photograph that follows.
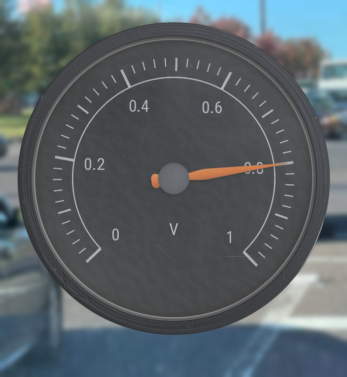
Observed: 0.8 V
